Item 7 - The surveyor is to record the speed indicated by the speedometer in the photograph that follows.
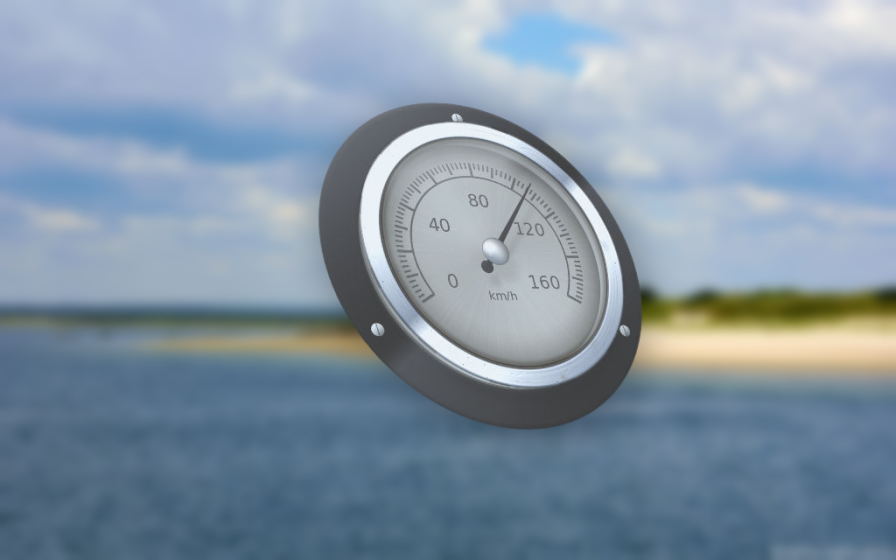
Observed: 106 km/h
